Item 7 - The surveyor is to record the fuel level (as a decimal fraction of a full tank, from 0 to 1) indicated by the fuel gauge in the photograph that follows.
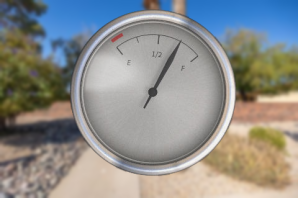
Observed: 0.75
